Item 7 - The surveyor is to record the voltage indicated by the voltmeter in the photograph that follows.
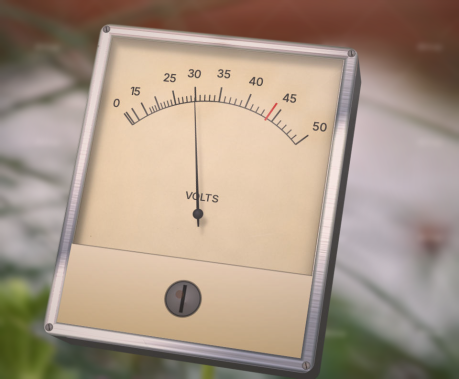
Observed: 30 V
